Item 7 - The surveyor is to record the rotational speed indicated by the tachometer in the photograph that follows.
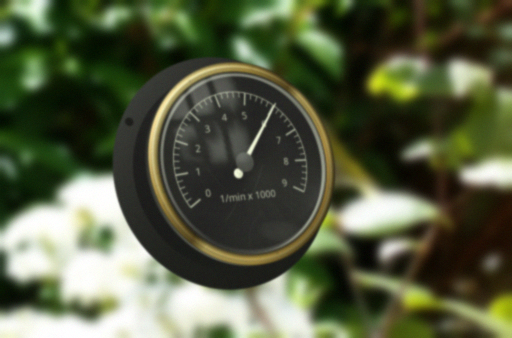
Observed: 6000 rpm
